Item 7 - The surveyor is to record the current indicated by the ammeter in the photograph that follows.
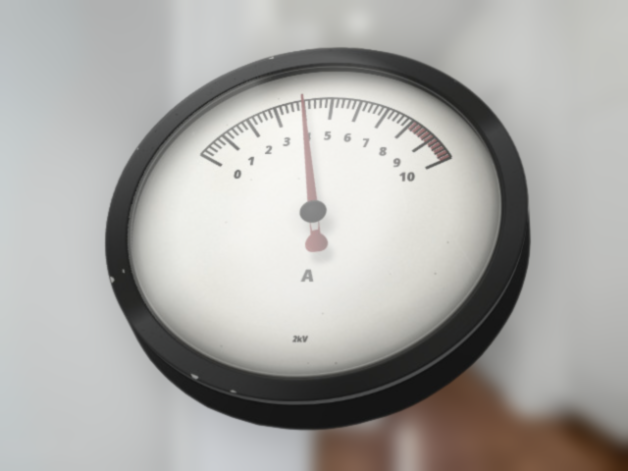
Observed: 4 A
